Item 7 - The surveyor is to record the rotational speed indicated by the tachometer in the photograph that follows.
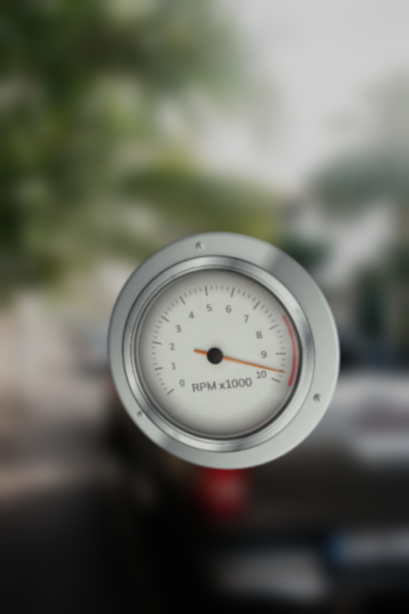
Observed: 9600 rpm
